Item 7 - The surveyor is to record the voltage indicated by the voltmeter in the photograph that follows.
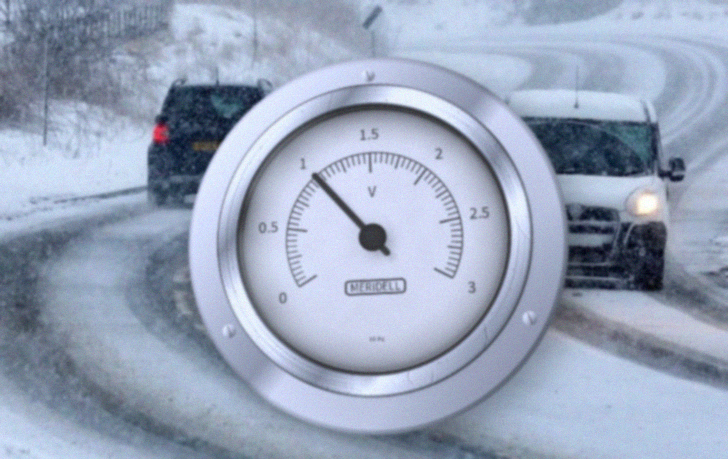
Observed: 1 V
